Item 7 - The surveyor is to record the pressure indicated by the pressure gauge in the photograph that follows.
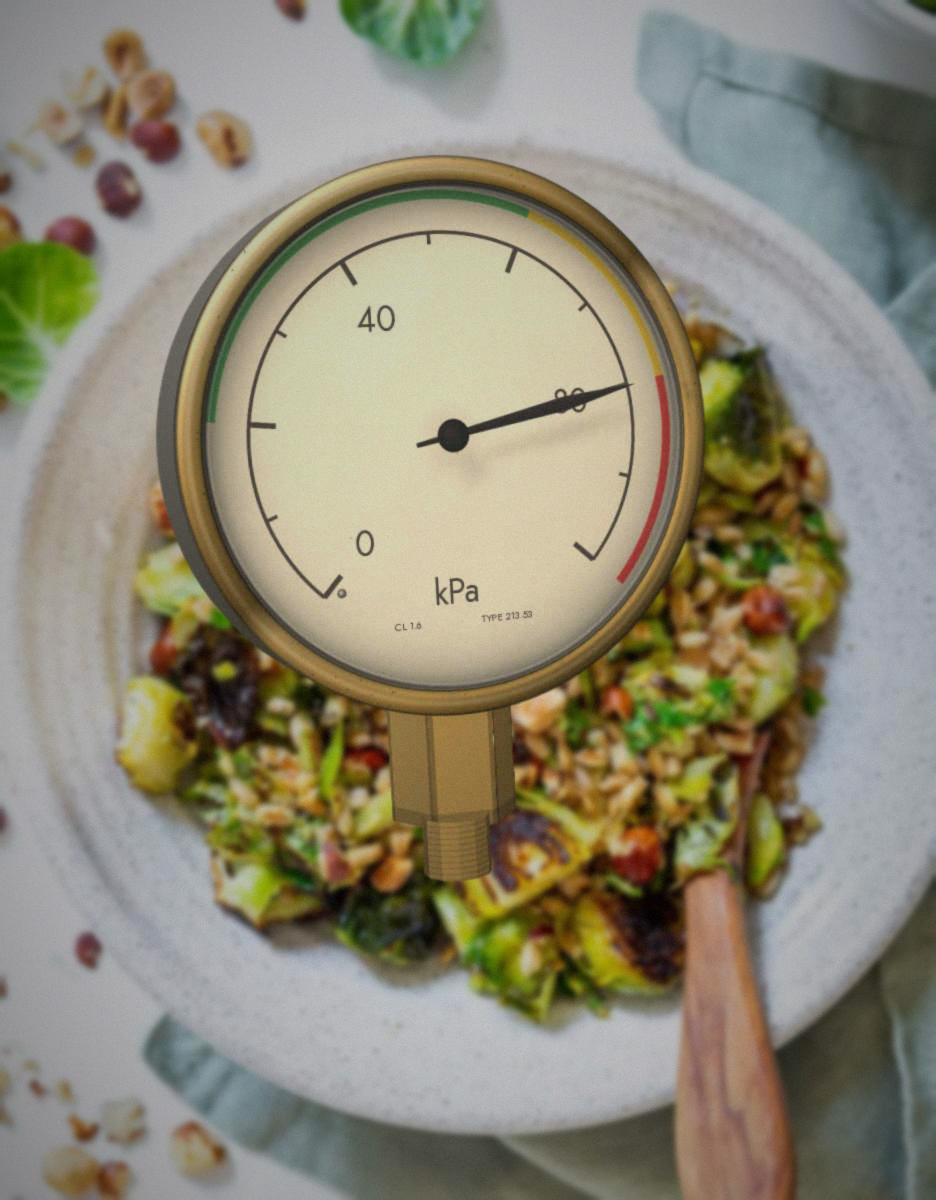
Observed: 80 kPa
